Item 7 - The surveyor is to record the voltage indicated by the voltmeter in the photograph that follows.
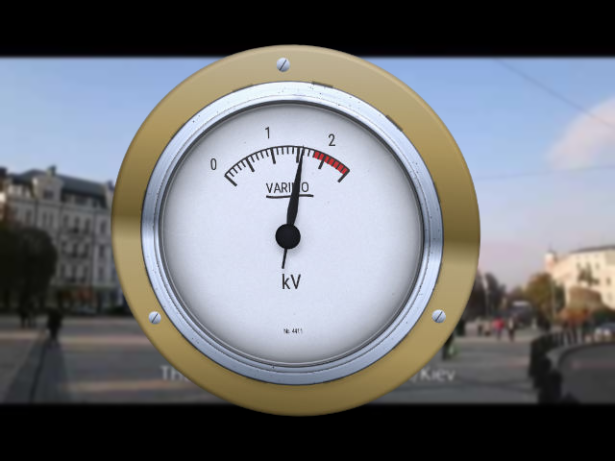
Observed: 1.6 kV
